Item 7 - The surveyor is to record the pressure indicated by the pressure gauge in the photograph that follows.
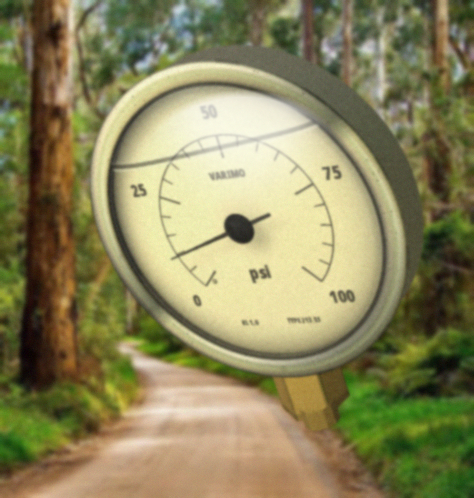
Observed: 10 psi
